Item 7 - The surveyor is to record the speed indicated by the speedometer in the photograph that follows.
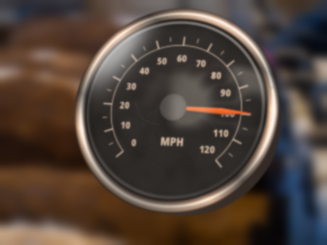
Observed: 100 mph
